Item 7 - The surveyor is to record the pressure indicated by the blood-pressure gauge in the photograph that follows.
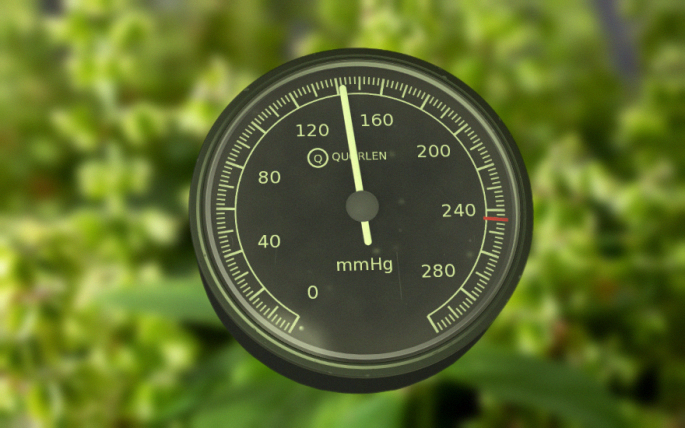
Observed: 142 mmHg
